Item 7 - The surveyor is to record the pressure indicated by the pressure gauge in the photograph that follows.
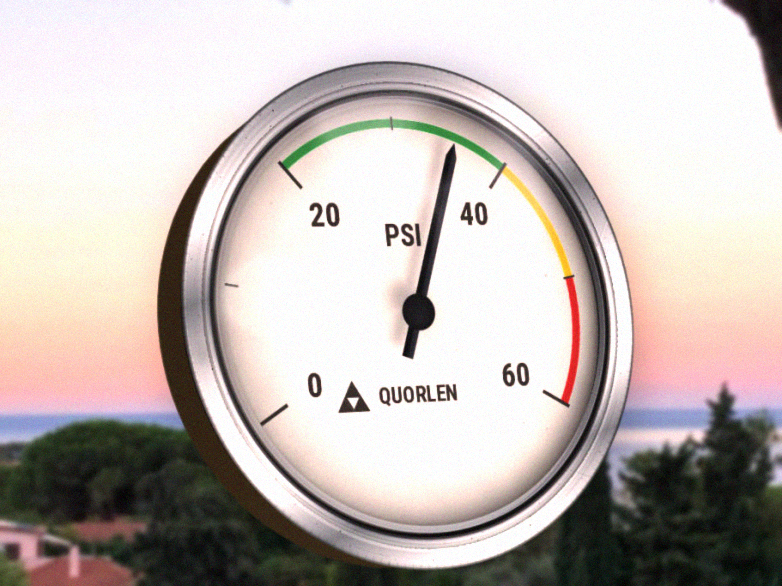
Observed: 35 psi
